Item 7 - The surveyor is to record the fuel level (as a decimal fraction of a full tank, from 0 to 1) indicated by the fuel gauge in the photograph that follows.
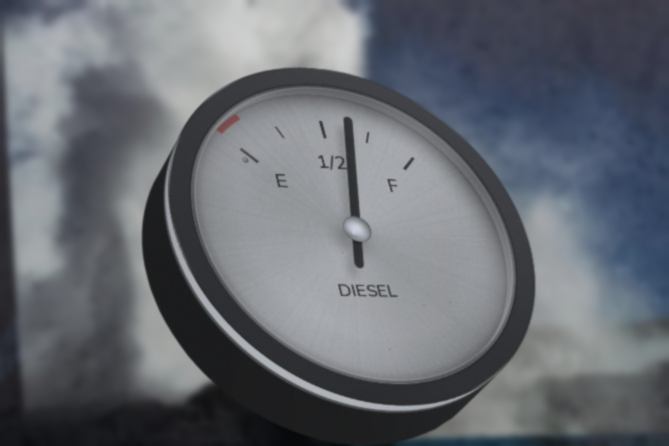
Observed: 0.625
